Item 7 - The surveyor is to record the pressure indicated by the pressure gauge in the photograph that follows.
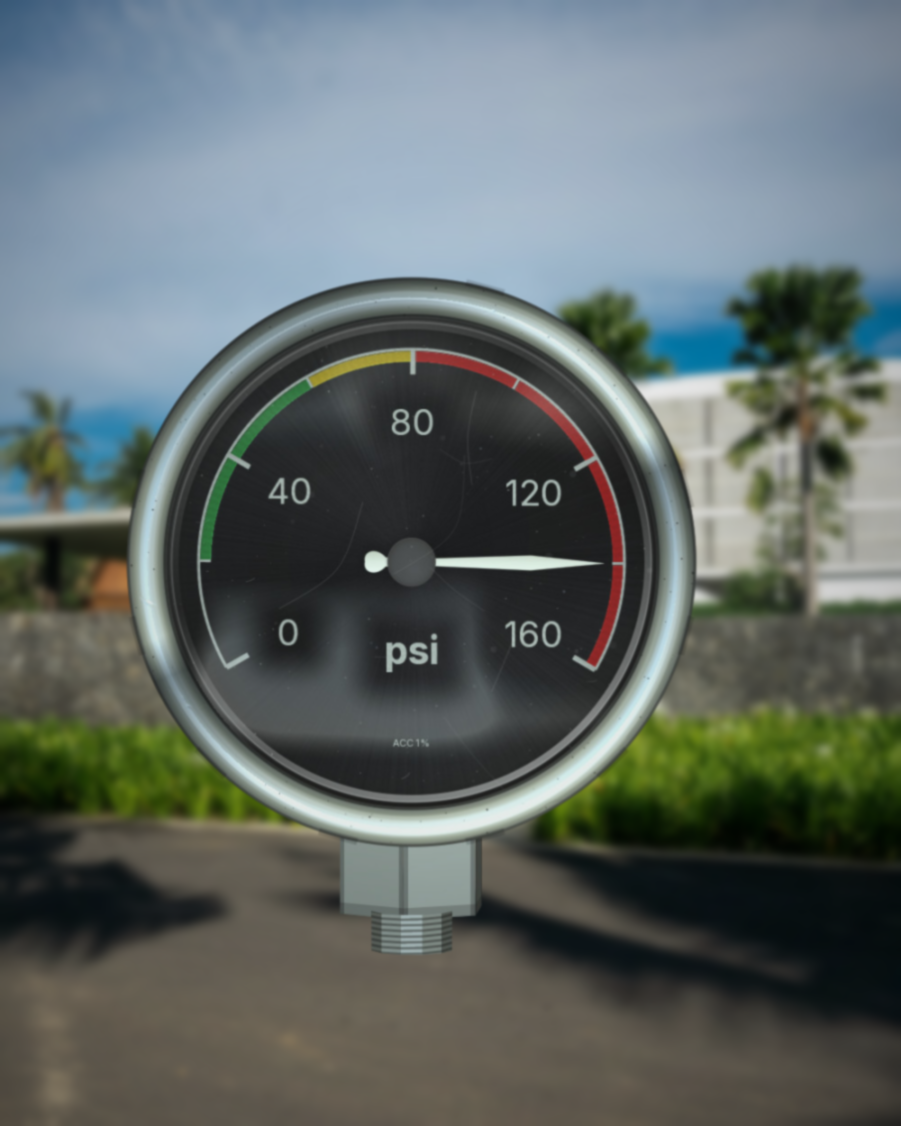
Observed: 140 psi
